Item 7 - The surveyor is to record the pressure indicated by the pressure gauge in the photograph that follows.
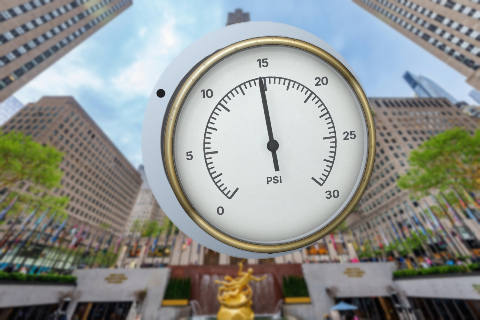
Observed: 14.5 psi
